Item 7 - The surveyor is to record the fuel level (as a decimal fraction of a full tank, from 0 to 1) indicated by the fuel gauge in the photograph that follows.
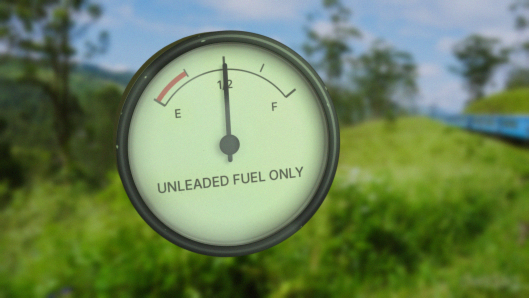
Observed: 0.5
